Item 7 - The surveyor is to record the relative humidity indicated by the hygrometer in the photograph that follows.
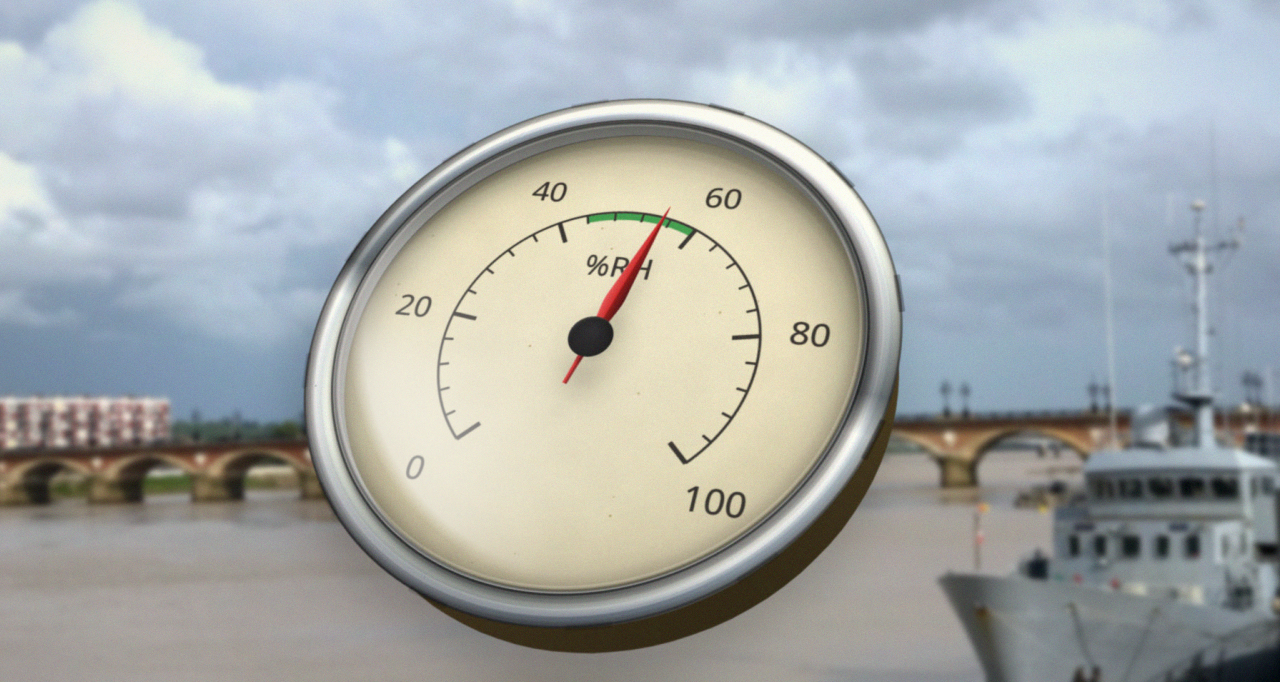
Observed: 56 %
